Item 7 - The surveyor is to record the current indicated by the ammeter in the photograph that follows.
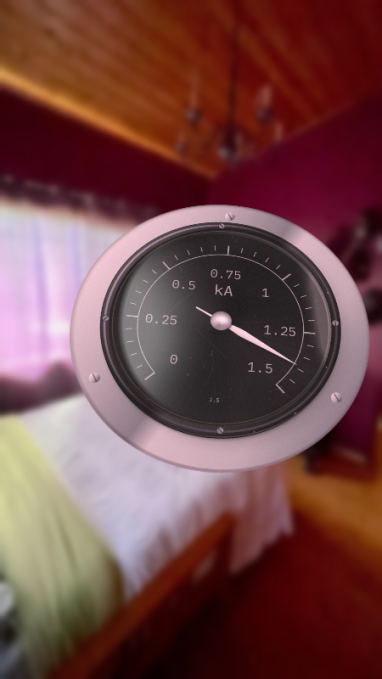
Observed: 1.4 kA
